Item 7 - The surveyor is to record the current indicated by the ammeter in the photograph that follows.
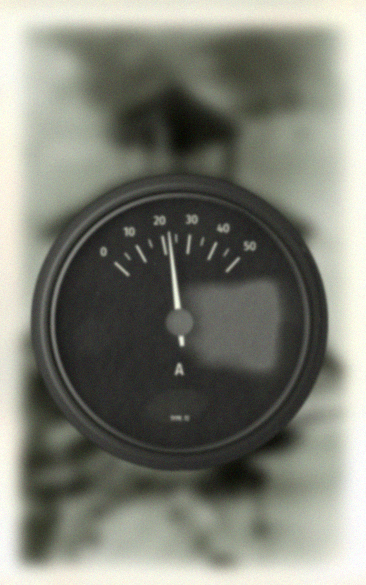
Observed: 22.5 A
